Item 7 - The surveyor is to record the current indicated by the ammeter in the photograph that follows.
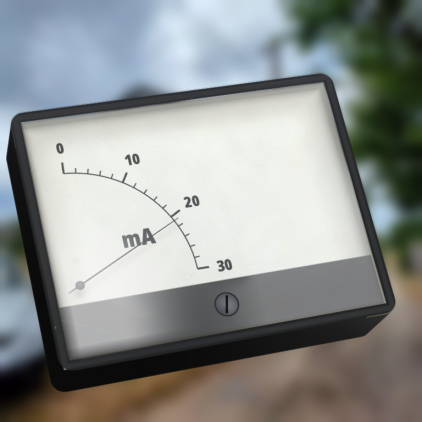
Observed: 21 mA
